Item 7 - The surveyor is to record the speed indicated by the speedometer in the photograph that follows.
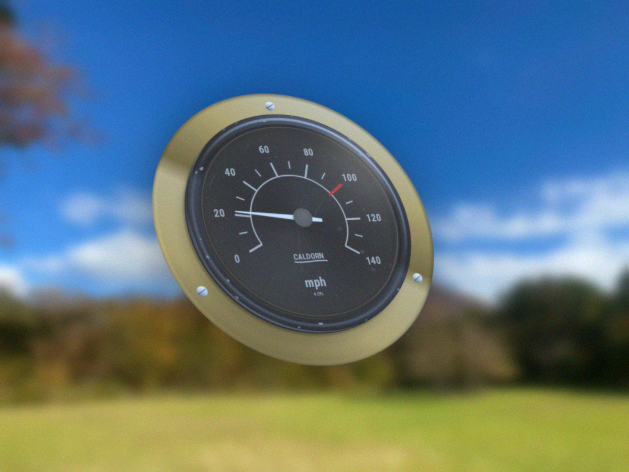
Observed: 20 mph
